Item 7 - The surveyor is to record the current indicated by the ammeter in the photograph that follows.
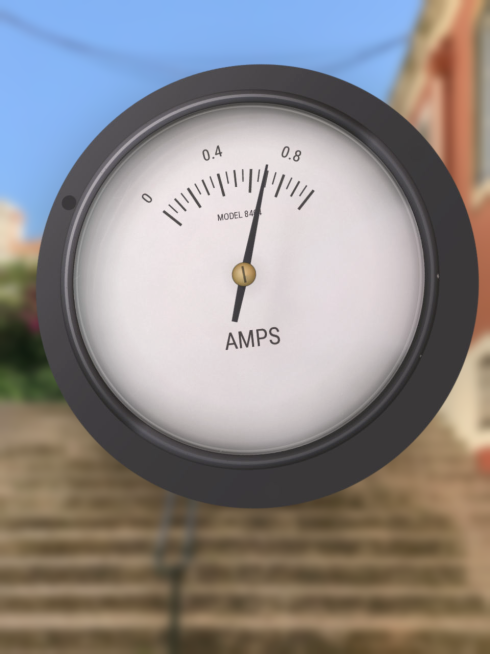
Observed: 0.7 A
